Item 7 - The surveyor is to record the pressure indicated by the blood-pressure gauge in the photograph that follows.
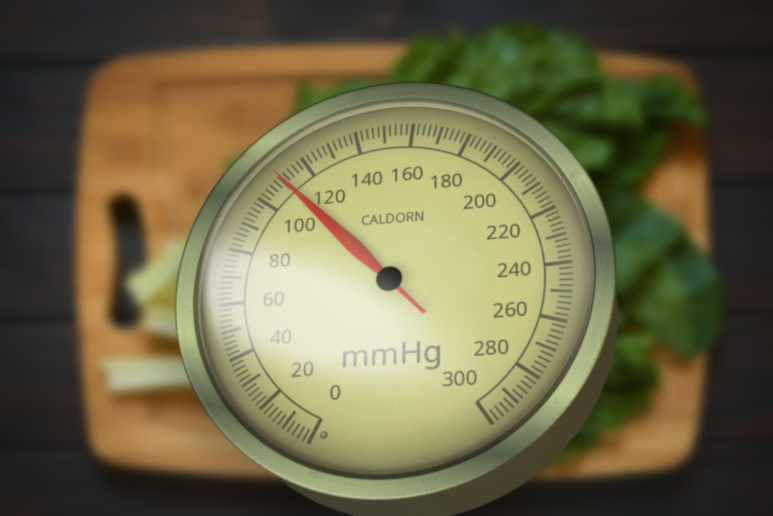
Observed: 110 mmHg
